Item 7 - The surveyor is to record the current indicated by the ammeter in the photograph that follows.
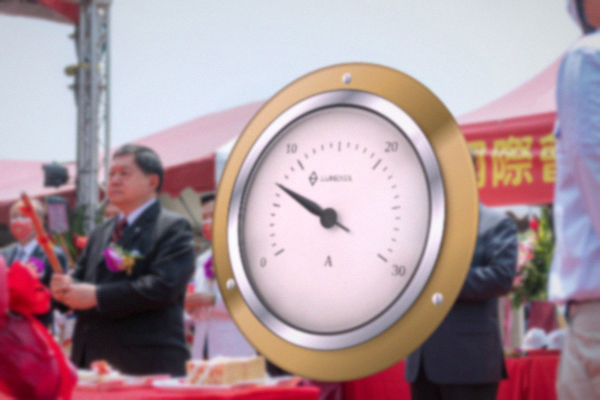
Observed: 7 A
